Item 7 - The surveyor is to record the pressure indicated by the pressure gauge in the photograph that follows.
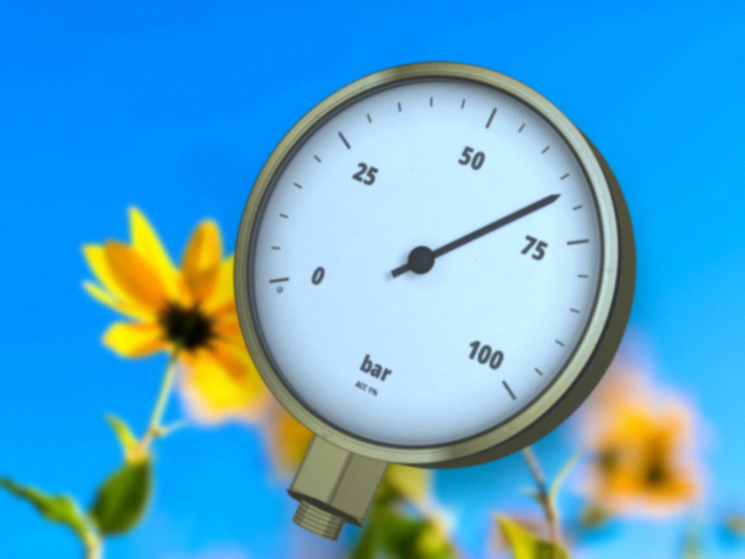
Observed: 67.5 bar
